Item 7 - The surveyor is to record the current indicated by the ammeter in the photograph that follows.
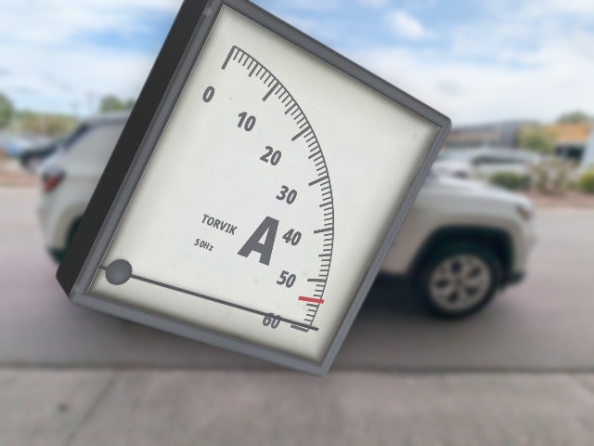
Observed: 59 A
